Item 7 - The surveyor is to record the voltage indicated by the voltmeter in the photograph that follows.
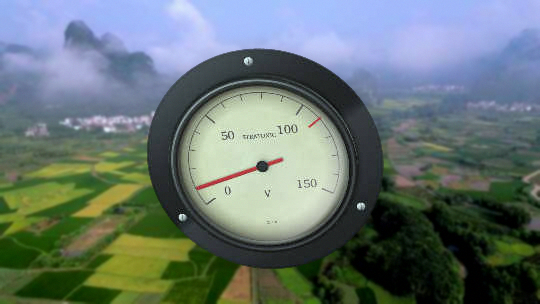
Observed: 10 V
